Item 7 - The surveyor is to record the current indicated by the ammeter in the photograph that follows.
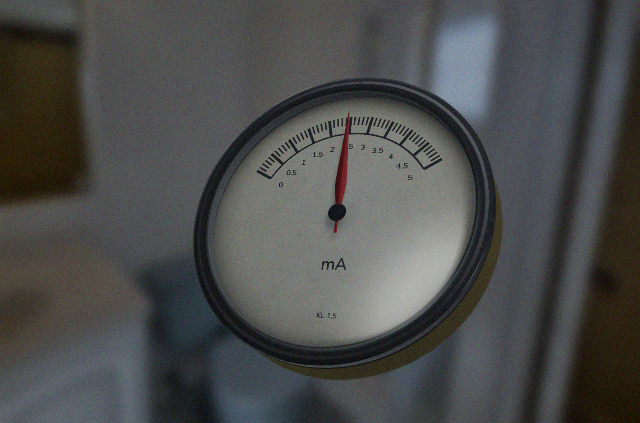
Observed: 2.5 mA
